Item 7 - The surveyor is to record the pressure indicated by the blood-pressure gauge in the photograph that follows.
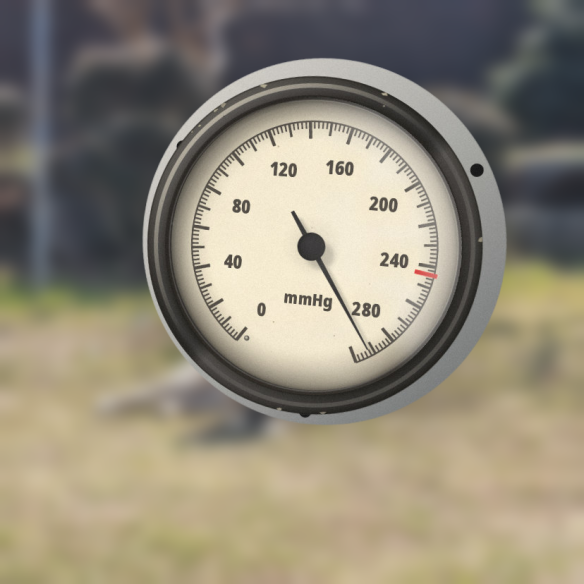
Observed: 292 mmHg
